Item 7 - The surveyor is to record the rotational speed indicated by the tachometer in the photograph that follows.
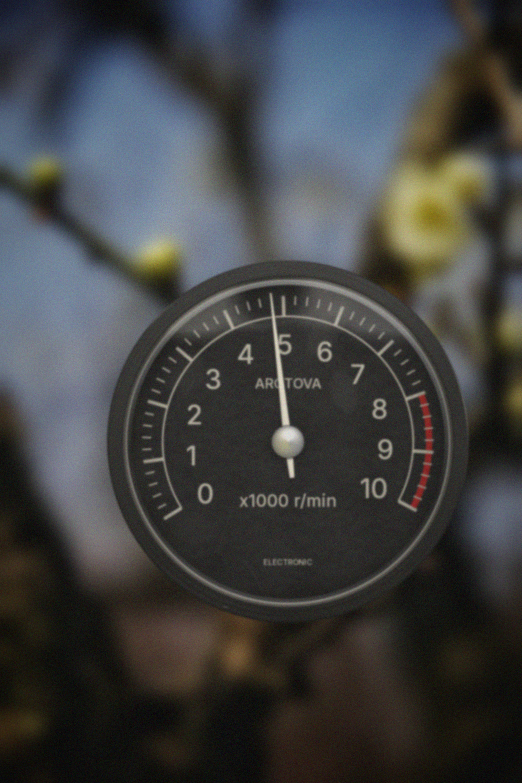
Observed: 4800 rpm
